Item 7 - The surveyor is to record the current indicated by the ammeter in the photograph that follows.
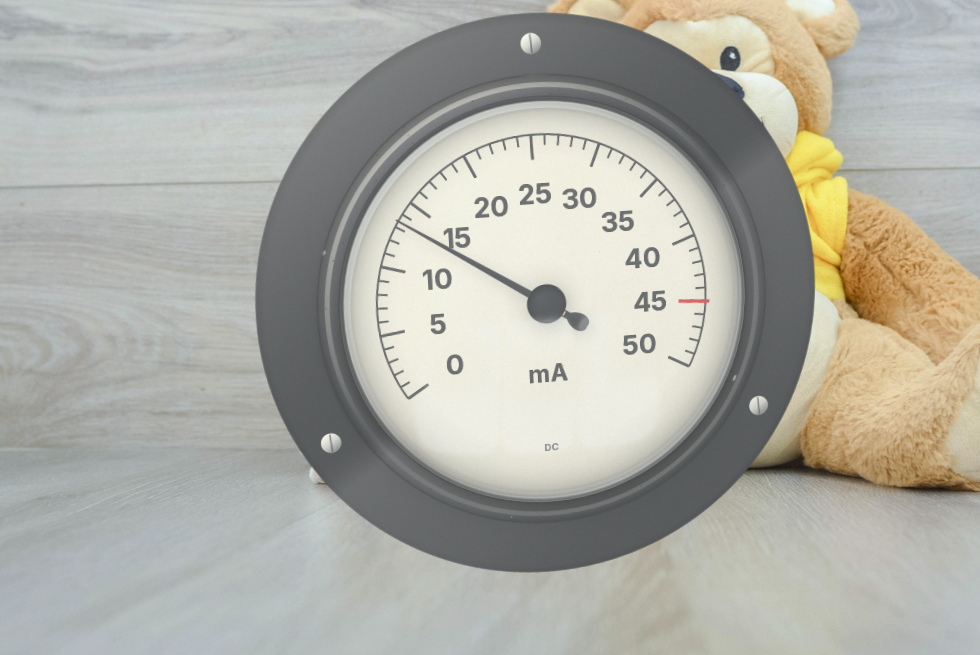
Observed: 13.5 mA
